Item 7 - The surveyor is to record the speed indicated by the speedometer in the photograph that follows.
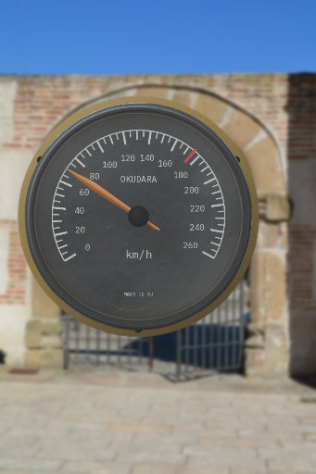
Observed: 70 km/h
